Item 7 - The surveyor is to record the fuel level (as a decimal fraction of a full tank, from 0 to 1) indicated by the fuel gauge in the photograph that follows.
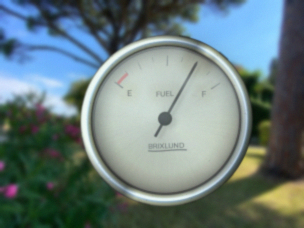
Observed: 0.75
